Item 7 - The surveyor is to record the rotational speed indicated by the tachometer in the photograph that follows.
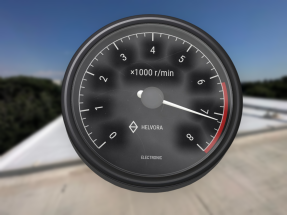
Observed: 7200 rpm
